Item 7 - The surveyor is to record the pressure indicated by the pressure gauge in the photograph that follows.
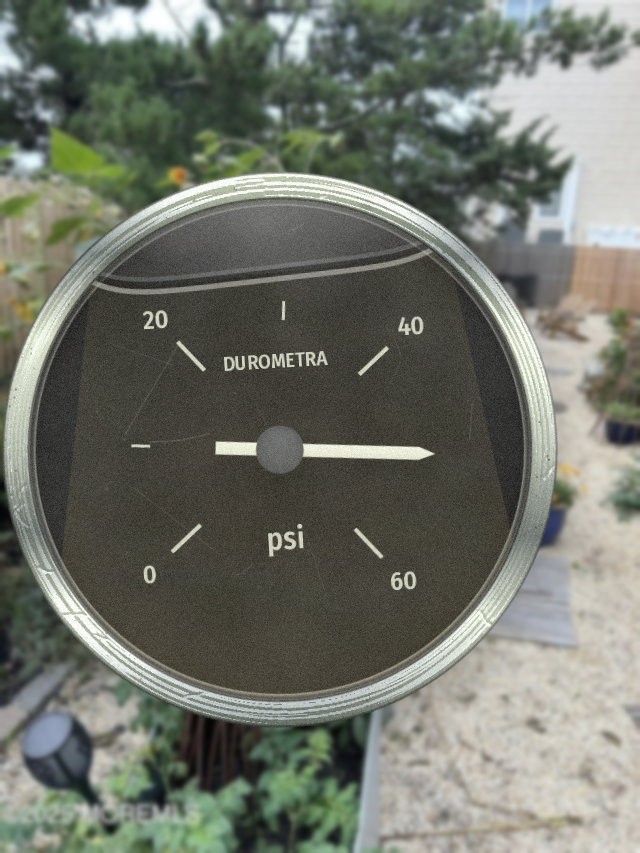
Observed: 50 psi
